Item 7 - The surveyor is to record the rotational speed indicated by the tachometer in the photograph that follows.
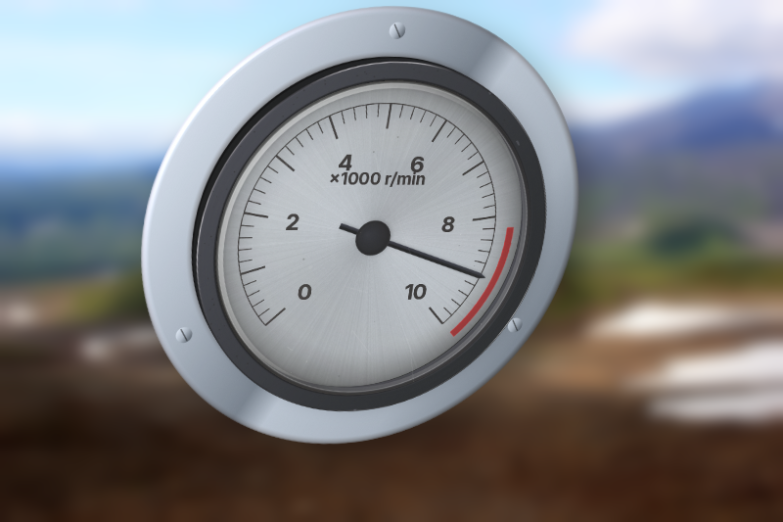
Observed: 9000 rpm
